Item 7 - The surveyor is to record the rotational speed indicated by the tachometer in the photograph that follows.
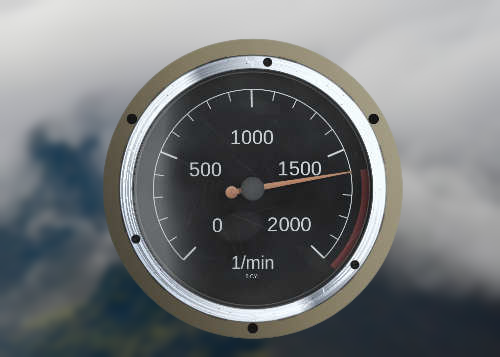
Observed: 1600 rpm
